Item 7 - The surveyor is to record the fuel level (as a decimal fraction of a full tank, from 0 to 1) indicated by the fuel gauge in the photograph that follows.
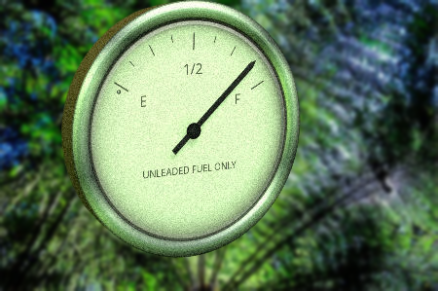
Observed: 0.875
